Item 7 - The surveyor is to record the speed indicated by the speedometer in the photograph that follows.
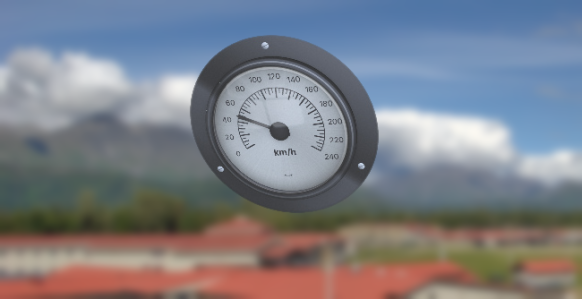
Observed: 50 km/h
